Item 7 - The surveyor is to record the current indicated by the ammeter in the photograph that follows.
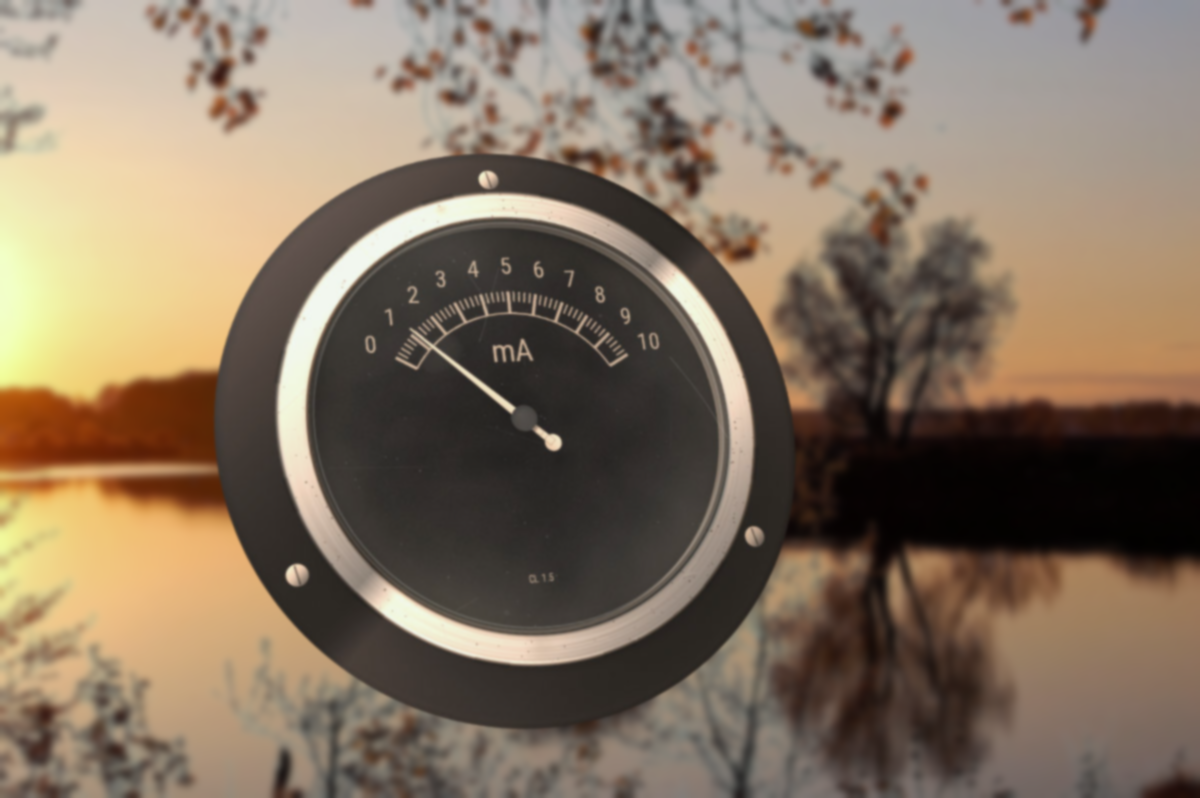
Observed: 1 mA
